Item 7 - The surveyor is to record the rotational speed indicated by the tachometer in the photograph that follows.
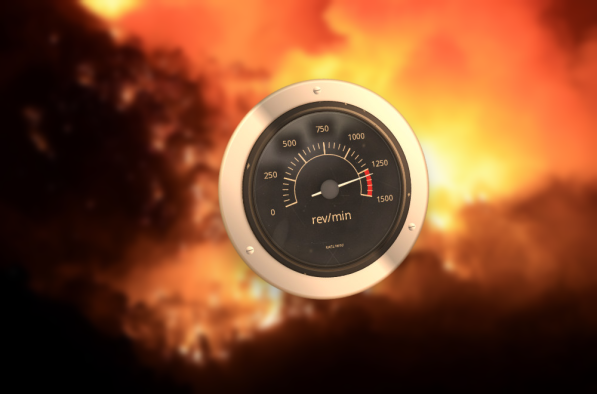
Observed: 1300 rpm
